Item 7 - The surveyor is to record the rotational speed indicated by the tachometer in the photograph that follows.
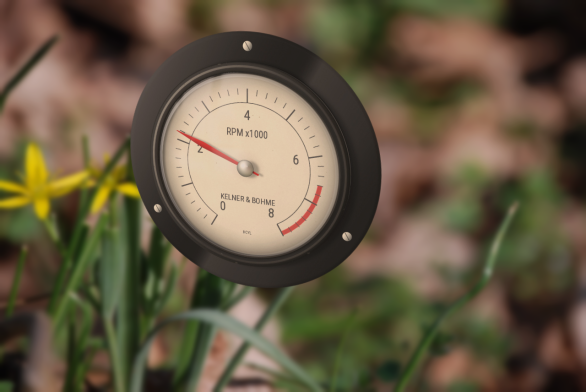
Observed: 2200 rpm
